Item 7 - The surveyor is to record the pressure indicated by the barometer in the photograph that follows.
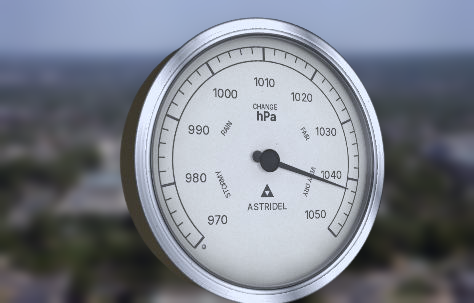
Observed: 1042 hPa
